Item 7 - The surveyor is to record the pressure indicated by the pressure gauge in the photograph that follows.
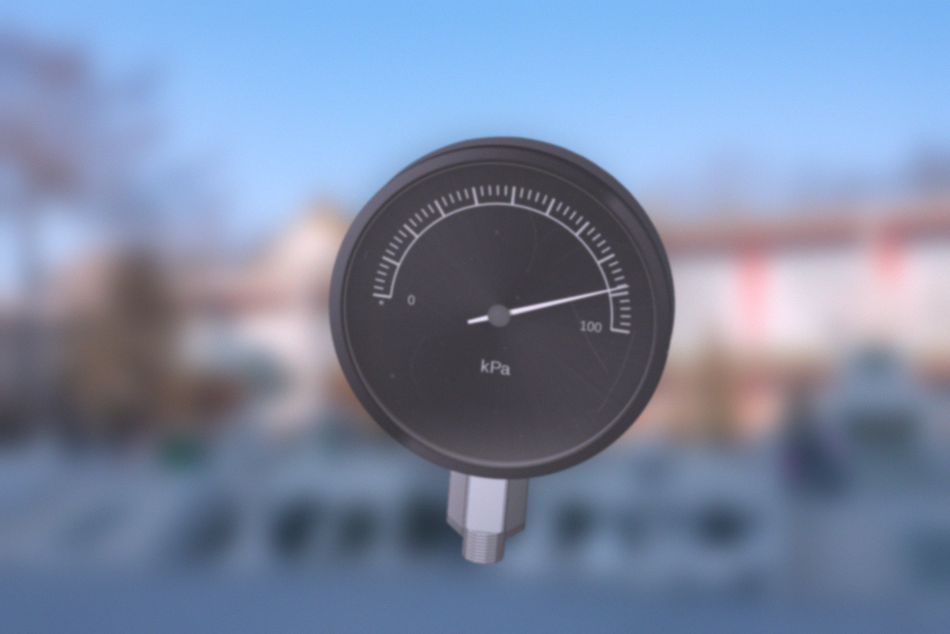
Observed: 88 kPa
